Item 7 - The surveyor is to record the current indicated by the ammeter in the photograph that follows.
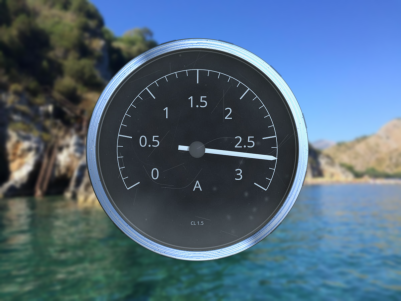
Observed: 2.7 A
